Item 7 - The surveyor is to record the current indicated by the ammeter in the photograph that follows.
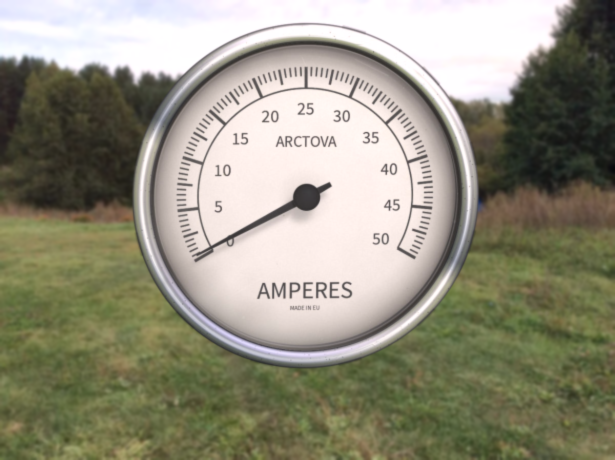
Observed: 0.5 A
